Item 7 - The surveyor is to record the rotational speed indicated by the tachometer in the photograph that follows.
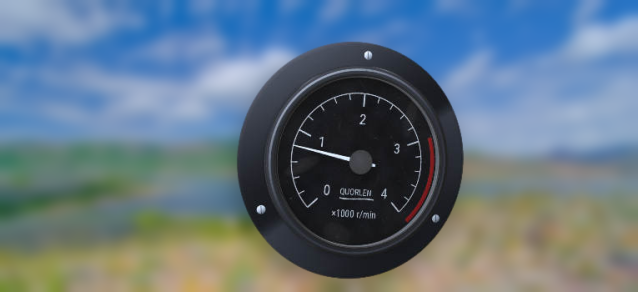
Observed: 800 rpm
